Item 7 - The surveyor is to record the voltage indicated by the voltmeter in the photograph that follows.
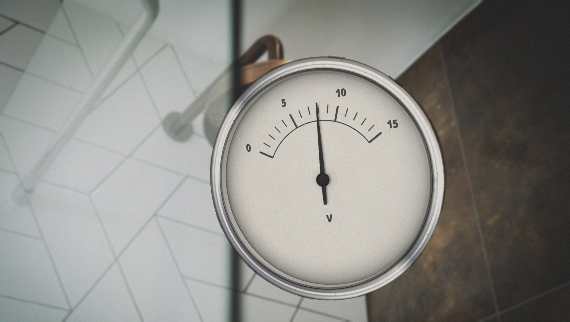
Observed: 8 V
